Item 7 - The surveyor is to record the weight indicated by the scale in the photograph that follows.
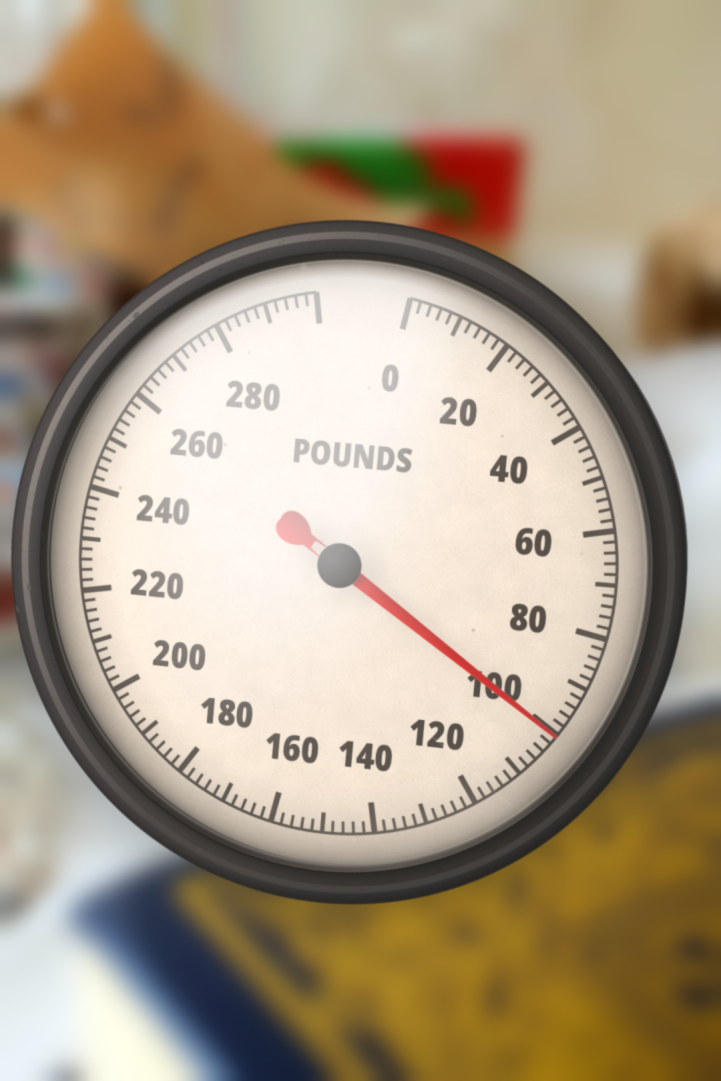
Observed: 100 lb
